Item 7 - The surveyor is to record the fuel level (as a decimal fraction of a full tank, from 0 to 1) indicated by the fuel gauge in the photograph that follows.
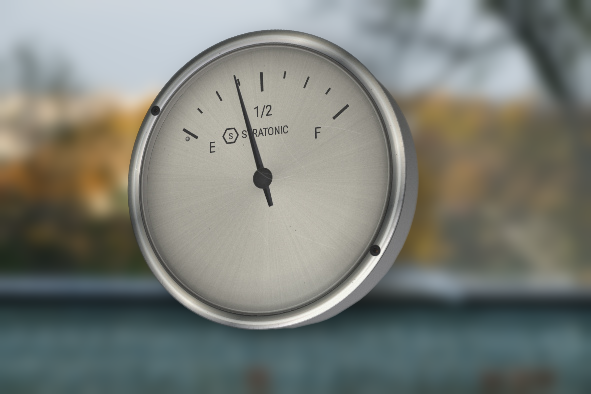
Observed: 0.375
